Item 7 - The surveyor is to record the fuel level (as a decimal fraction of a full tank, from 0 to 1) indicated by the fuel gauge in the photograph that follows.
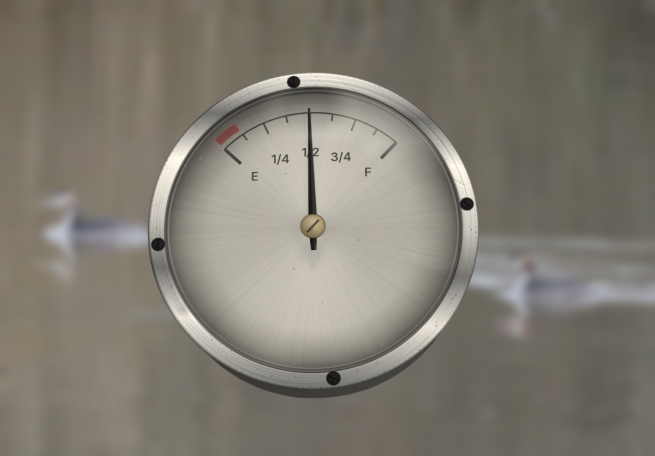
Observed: 0.5
